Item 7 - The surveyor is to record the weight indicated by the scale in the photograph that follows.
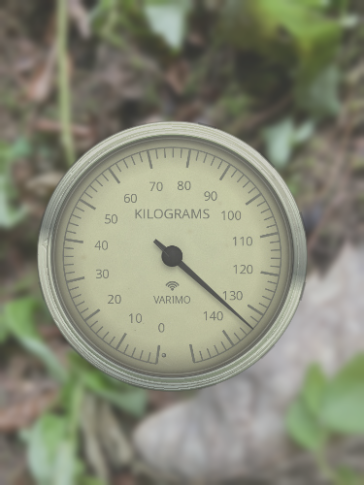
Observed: 134 kg
